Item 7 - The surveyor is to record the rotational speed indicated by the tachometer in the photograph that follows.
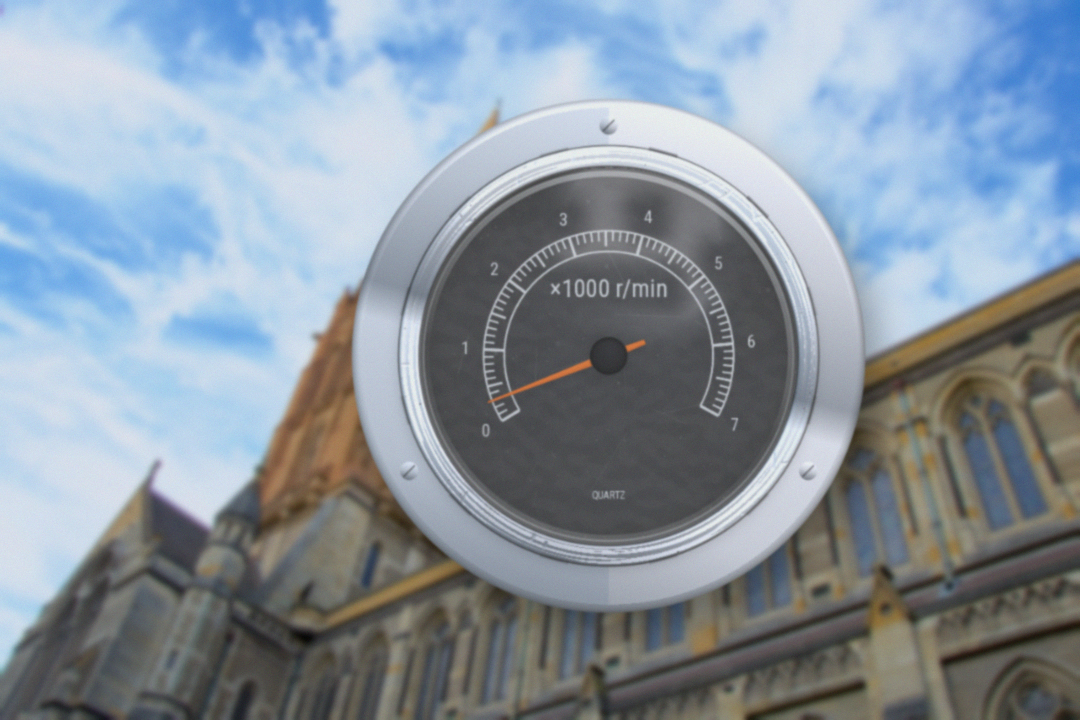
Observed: 300 rpm
